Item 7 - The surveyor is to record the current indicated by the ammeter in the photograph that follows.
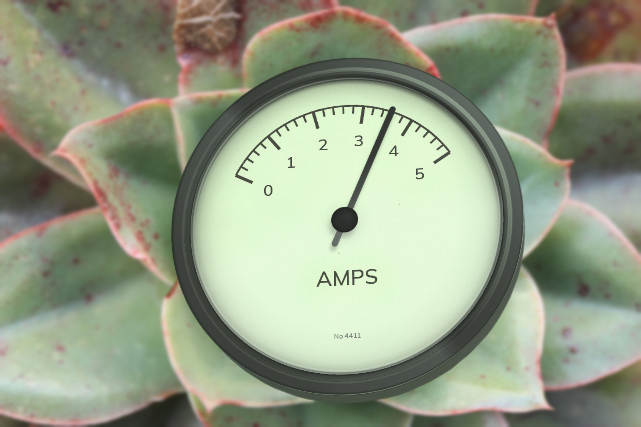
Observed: 3.6 A
